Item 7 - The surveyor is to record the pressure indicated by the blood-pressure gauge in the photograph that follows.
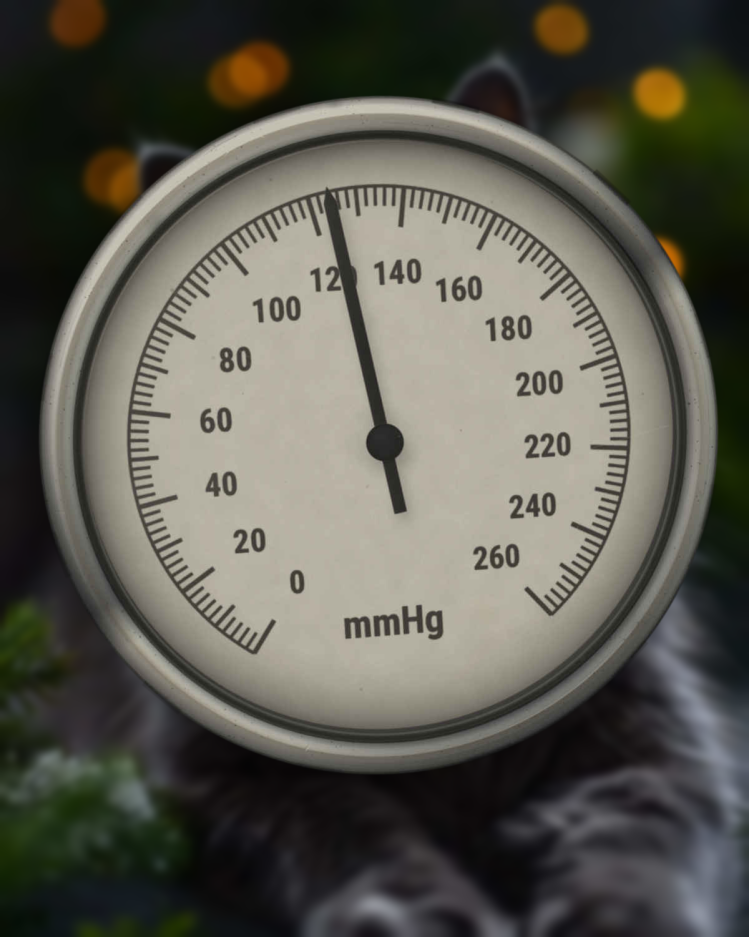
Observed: 124 mmHg
